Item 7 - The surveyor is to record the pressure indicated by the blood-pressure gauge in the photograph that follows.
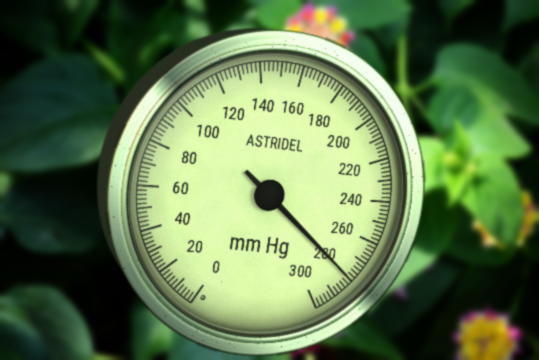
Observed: 280 mmHg
